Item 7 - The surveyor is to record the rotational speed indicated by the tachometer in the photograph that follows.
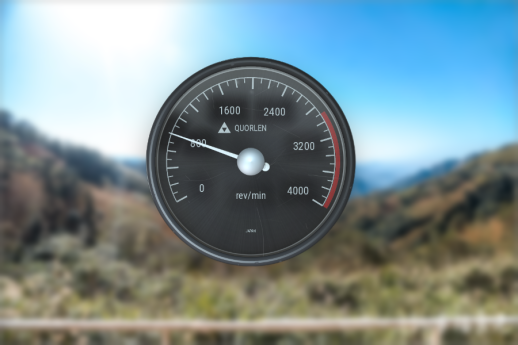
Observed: 800 rpm
